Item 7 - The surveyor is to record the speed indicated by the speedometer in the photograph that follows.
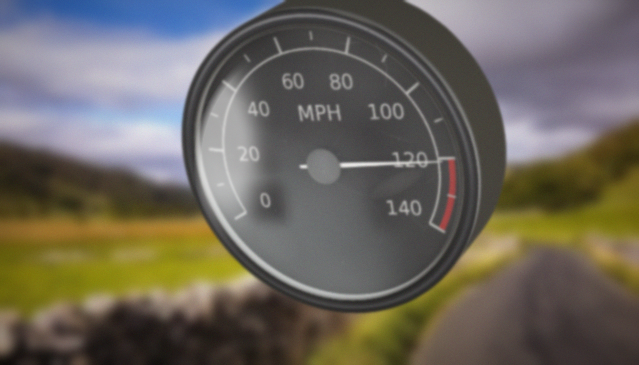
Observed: 120 mph
